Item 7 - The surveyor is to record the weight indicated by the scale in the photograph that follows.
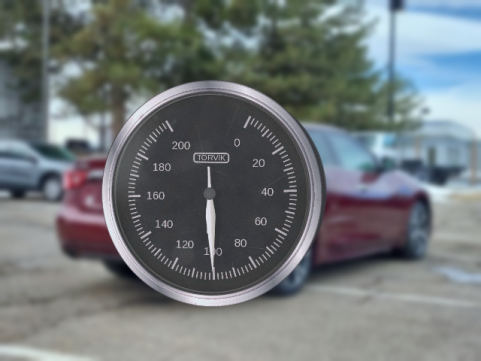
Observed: 100 lb
